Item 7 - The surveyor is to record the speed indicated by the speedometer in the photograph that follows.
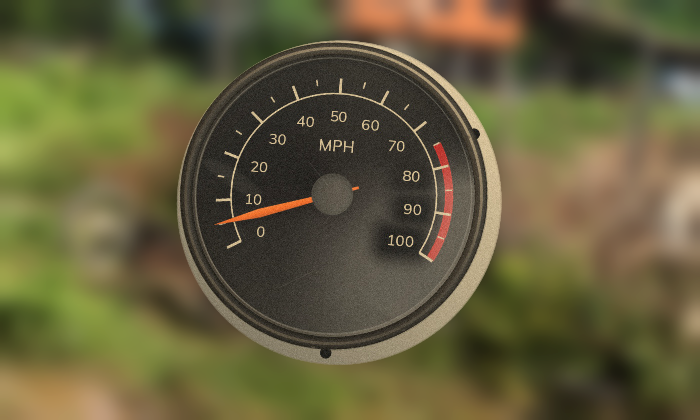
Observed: 5 mph
